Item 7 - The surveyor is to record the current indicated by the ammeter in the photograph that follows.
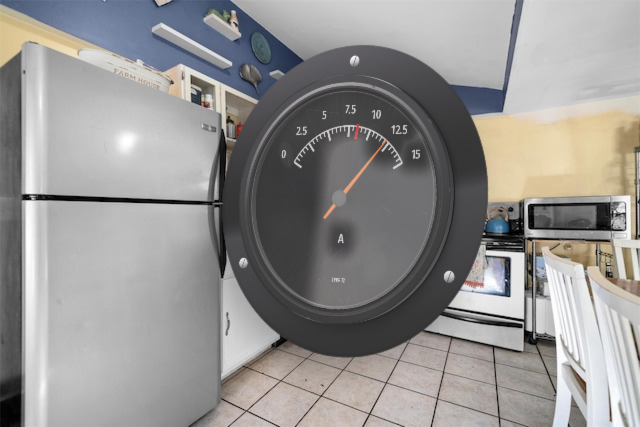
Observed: 12.5 A
